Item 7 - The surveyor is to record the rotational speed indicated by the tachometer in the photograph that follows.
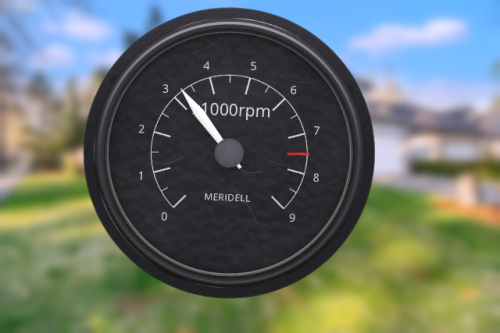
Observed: 3250 rpm
